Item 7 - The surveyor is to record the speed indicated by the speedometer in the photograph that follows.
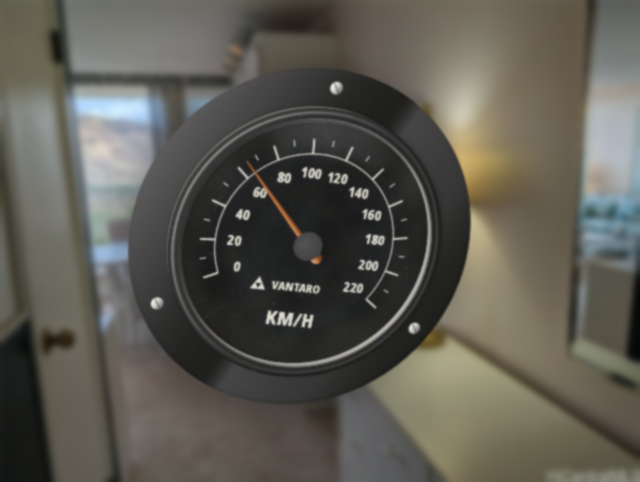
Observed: 65 km/h
